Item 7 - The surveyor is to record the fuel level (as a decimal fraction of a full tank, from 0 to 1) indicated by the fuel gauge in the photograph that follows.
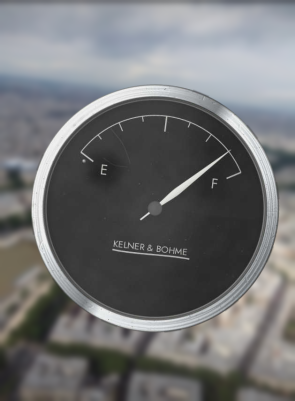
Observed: 0.875
